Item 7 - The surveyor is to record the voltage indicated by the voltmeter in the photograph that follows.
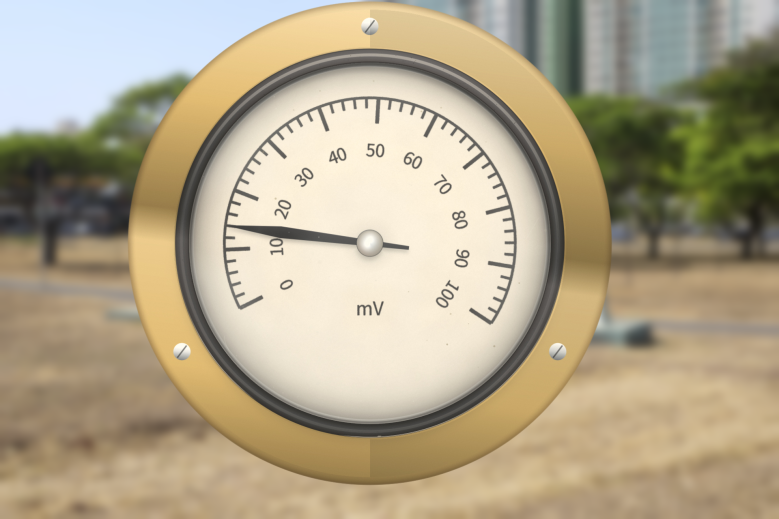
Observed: 14 mV
